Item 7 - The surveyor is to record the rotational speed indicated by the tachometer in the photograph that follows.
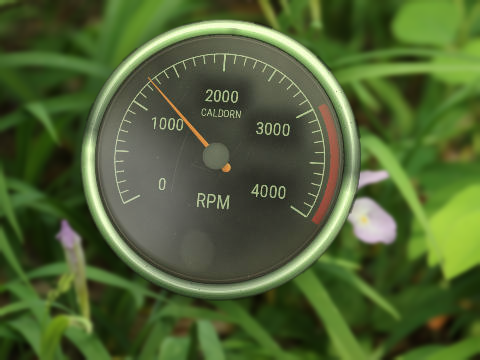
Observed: 1250 rpm
